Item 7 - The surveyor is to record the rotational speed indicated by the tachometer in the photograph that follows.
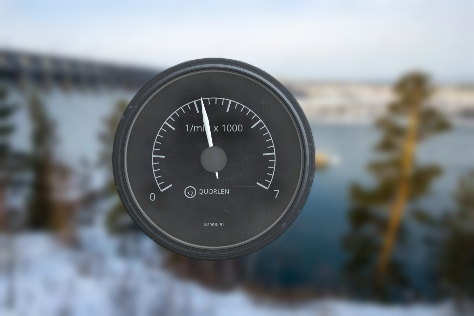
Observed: 3200 rpm
